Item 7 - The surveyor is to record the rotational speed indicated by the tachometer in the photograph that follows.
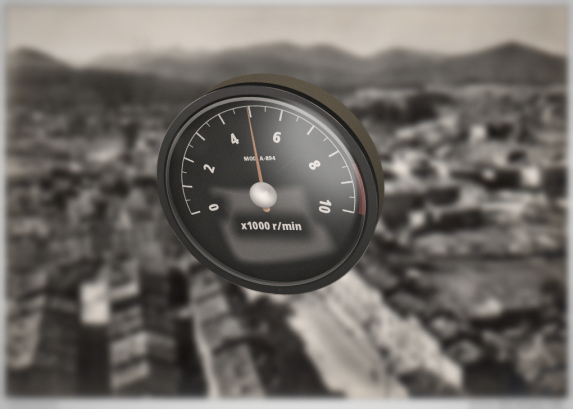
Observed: 5000 rpm
